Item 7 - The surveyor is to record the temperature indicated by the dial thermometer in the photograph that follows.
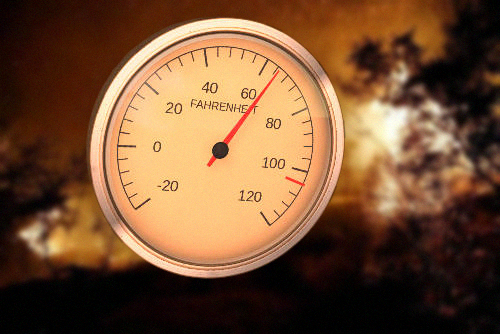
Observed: 64 °F
